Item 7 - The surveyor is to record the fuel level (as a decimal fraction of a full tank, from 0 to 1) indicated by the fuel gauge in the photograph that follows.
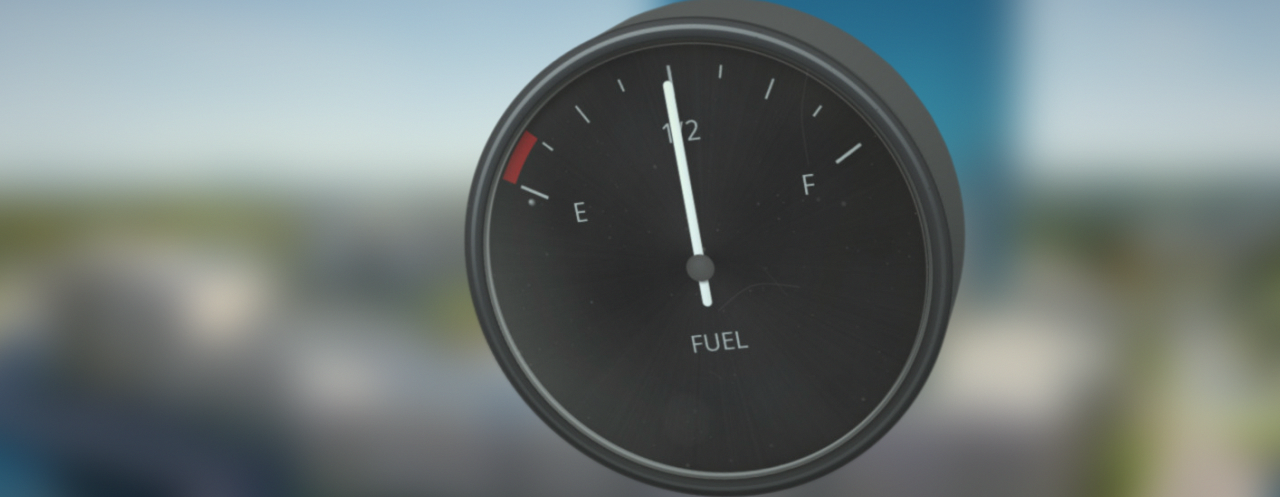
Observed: 0.5
